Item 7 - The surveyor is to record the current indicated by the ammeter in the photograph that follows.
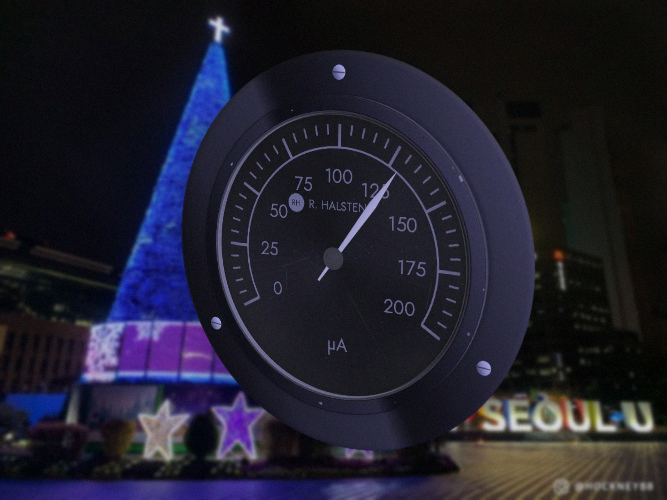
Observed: 130 µA
